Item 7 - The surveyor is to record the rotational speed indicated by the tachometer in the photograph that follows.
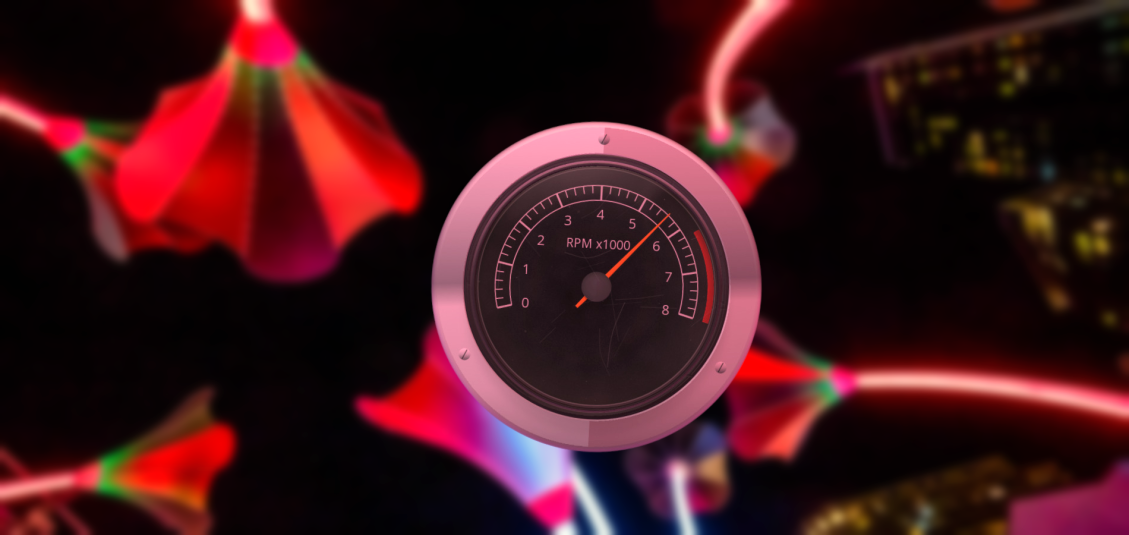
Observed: 5600 rpm
